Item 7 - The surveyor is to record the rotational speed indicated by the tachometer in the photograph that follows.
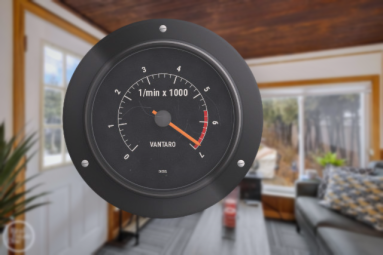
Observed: 6800 rpm
